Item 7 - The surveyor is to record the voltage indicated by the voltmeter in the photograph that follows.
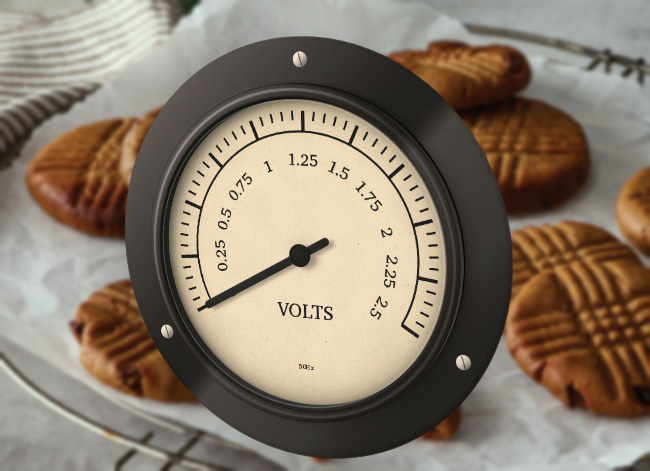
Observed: 0 V
